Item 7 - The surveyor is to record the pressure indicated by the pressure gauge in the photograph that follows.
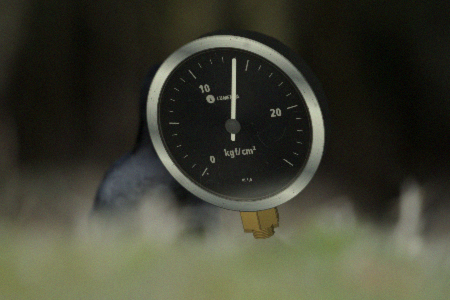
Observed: 14 kg/cm²
